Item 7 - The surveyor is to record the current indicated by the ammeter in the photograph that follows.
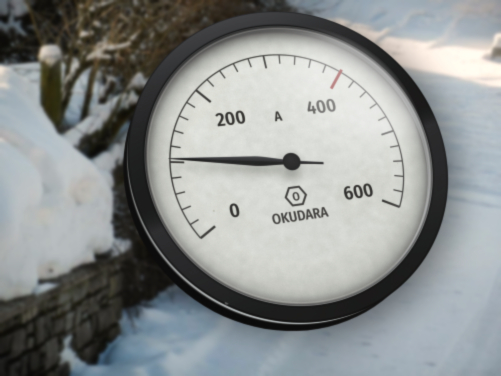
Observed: 100 A
